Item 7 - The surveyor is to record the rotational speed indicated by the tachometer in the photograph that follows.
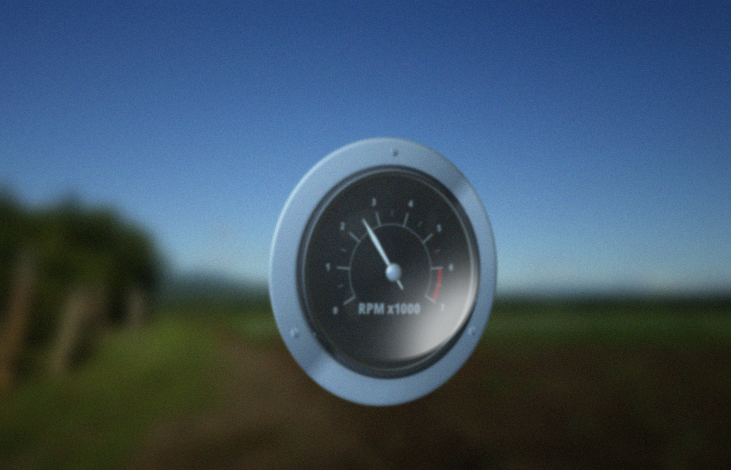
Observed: 2500 rpm
